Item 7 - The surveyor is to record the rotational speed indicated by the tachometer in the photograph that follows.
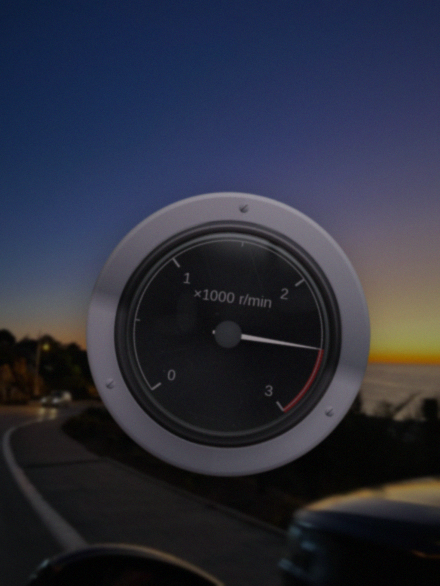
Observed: 2500 rpm
